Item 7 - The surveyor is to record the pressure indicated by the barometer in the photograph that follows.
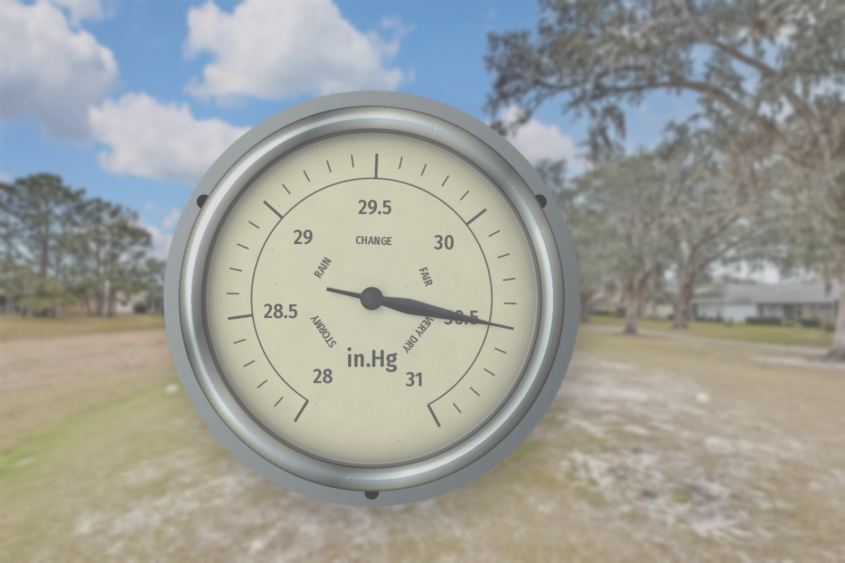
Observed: 30.5 inHg
